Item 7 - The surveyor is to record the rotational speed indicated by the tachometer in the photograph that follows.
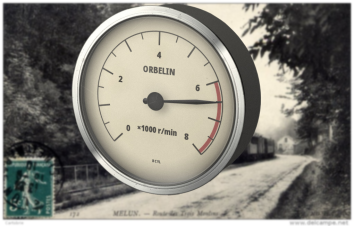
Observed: 6500 rpm
